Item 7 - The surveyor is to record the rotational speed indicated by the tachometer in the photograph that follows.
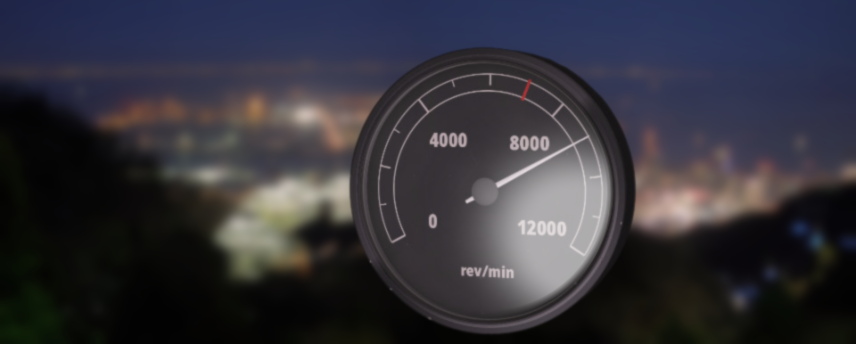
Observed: 9000 rpm
